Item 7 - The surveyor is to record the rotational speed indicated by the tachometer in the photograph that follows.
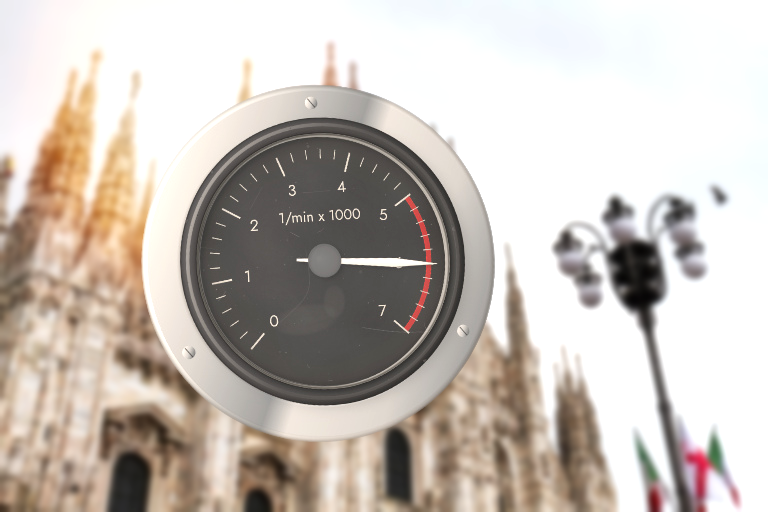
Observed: 6000 rpm
